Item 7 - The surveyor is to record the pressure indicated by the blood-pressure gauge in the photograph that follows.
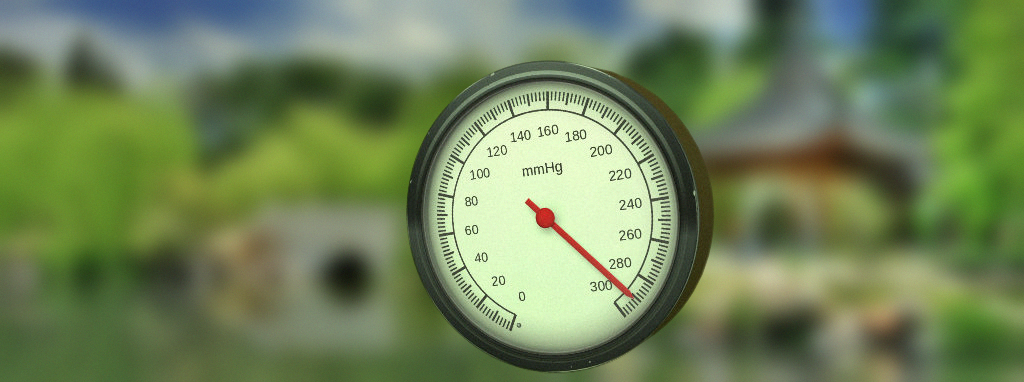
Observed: 290 mmHg
